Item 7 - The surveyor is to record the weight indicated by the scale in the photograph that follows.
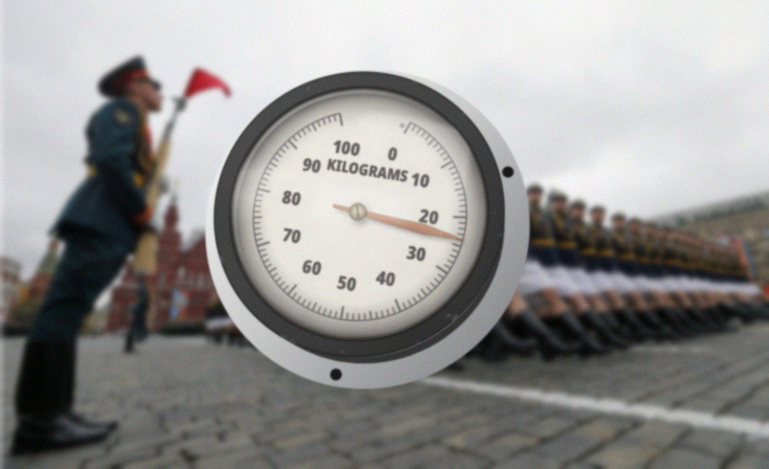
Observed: 24 kg
